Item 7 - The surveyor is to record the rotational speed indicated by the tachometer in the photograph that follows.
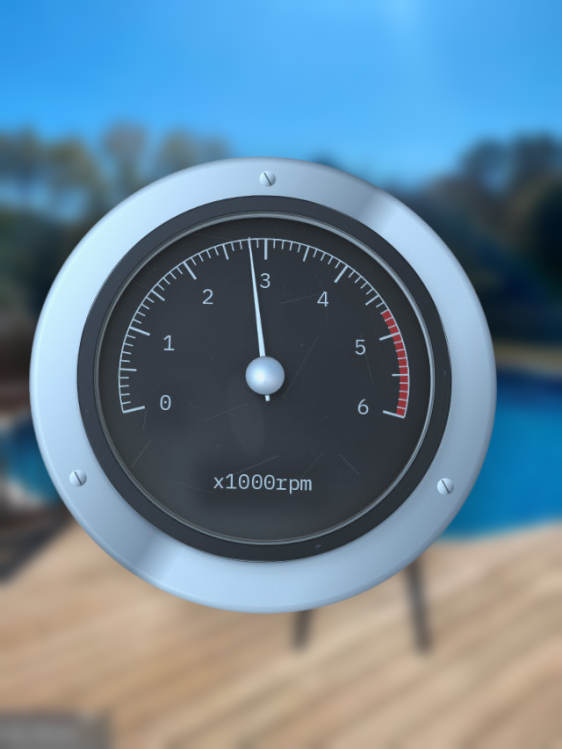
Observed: 2800 rpm
